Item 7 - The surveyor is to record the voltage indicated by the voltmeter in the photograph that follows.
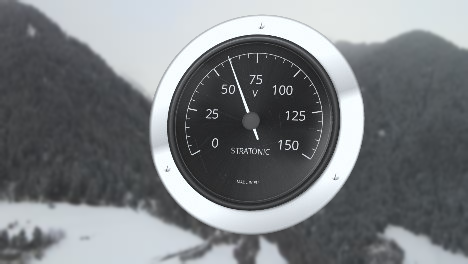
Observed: 60 V
